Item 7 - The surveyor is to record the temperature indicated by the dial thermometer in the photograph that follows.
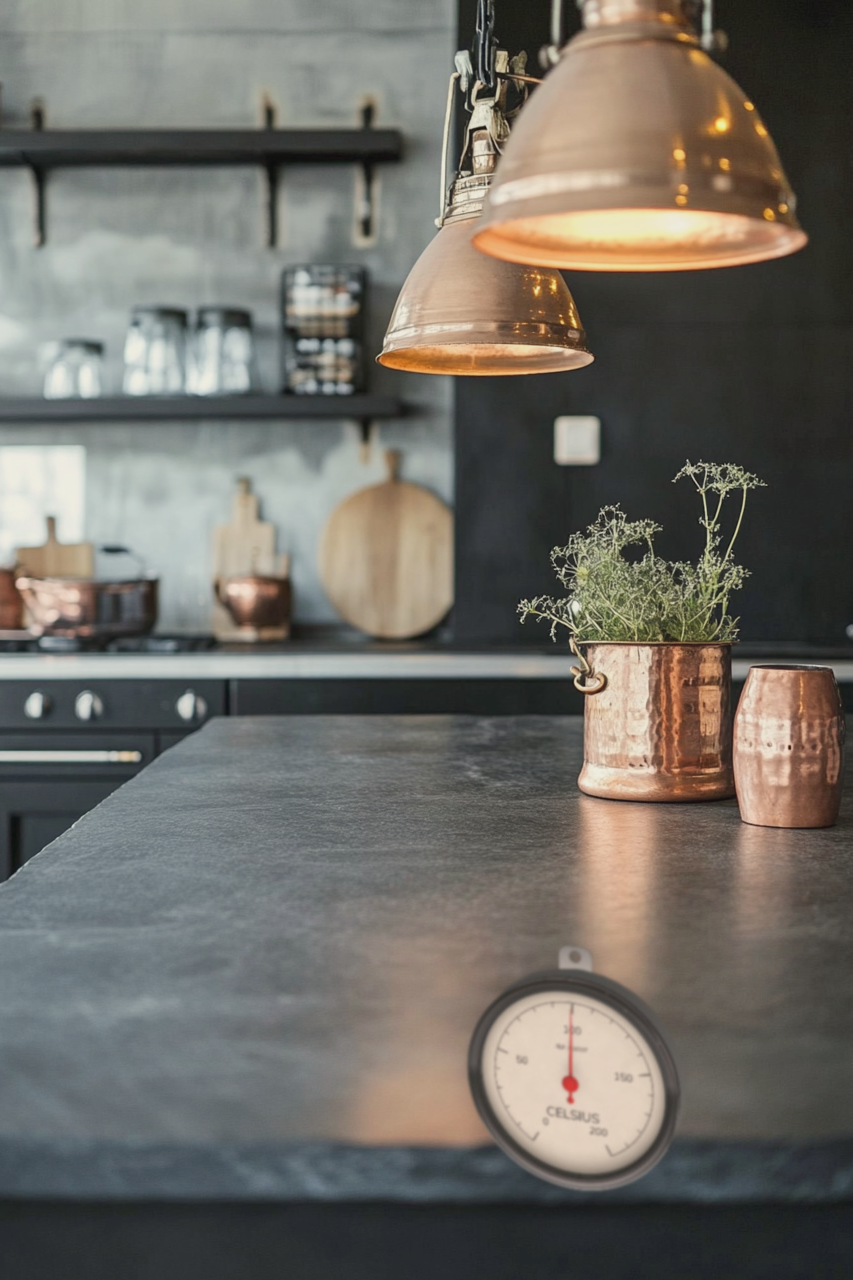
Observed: 100 °C
